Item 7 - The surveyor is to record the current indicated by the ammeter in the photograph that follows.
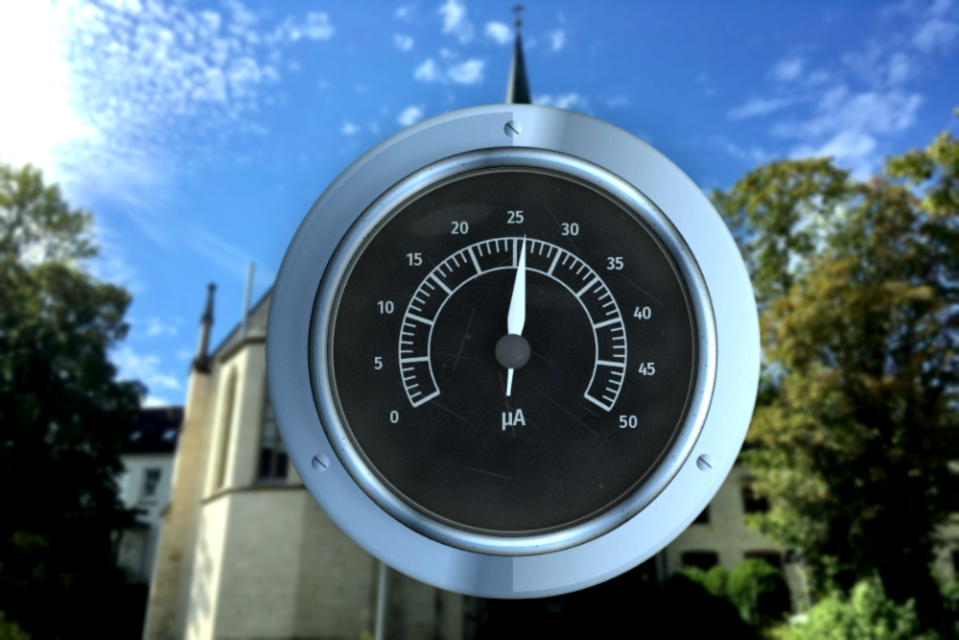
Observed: 26 µA
